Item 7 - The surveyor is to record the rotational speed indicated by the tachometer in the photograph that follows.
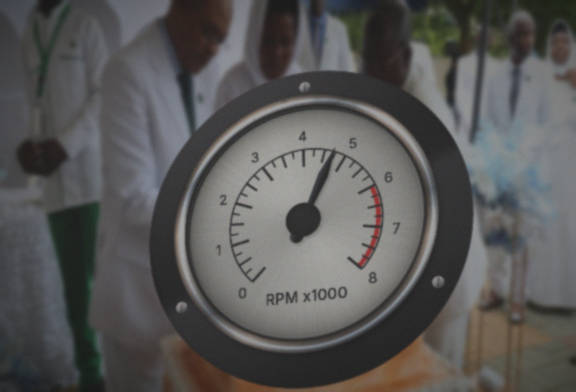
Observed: 4750 rpm
